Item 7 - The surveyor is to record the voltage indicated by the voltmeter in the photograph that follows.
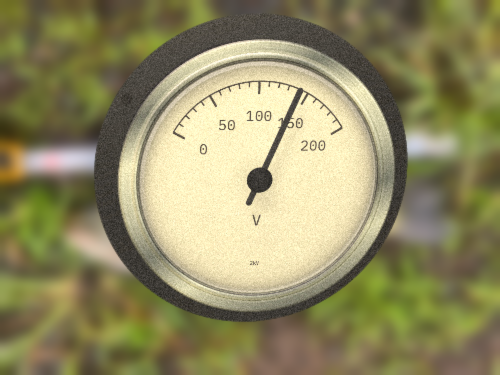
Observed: 140 V
